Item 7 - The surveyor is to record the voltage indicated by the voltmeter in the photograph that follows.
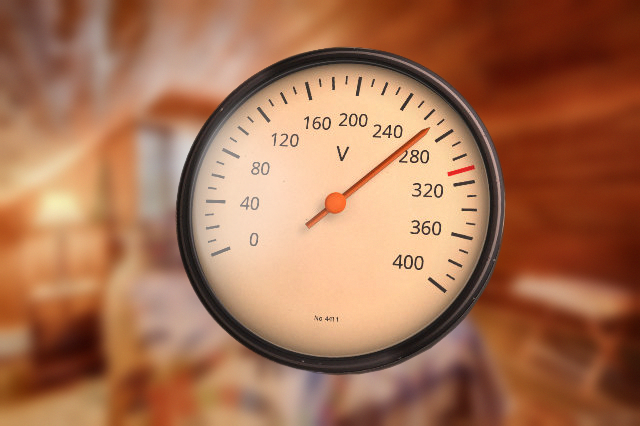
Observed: 270 V
